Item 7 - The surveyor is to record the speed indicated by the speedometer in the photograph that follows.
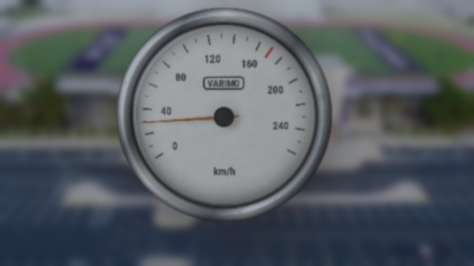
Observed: 30 km/h
